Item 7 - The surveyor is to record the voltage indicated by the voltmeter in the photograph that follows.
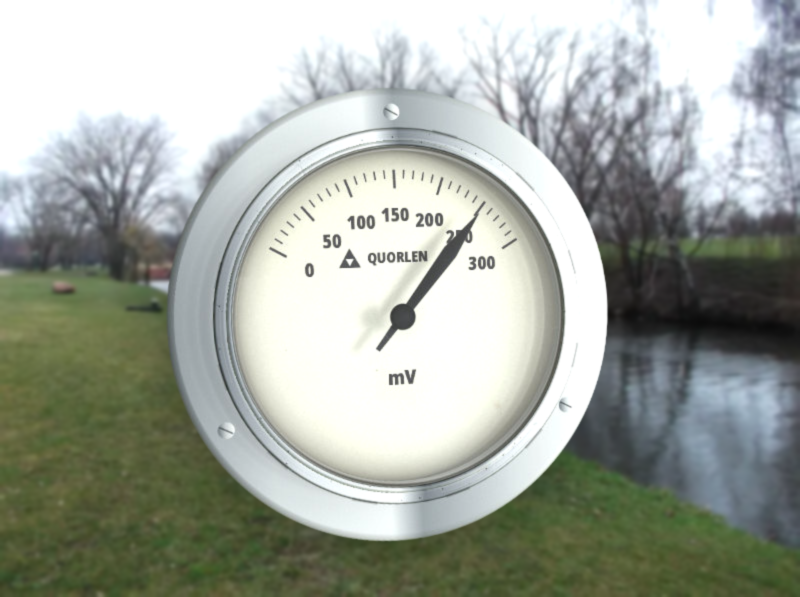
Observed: 250 mV
